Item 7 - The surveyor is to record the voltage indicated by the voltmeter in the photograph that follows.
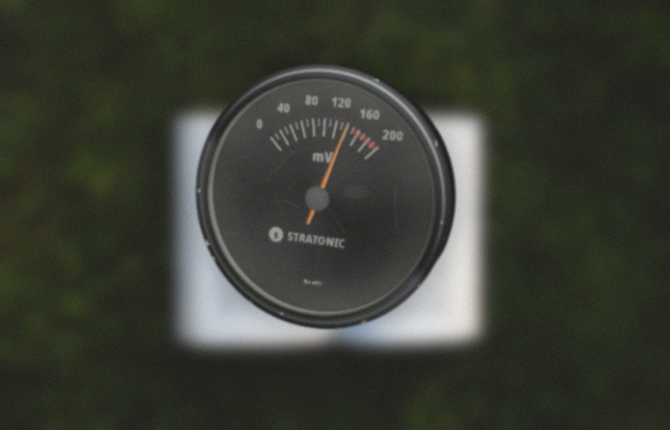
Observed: 140 mV
